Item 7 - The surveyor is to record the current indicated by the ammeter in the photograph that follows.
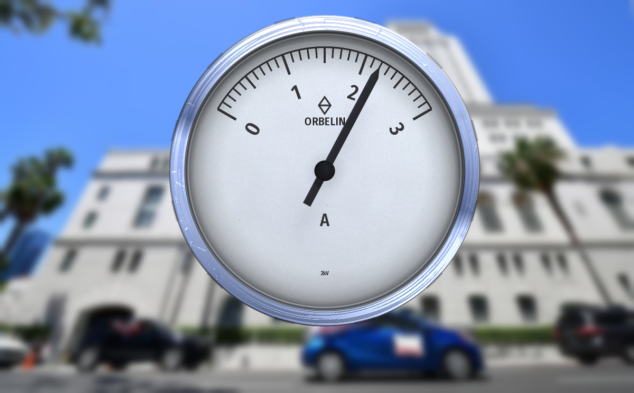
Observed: 2.2 A
